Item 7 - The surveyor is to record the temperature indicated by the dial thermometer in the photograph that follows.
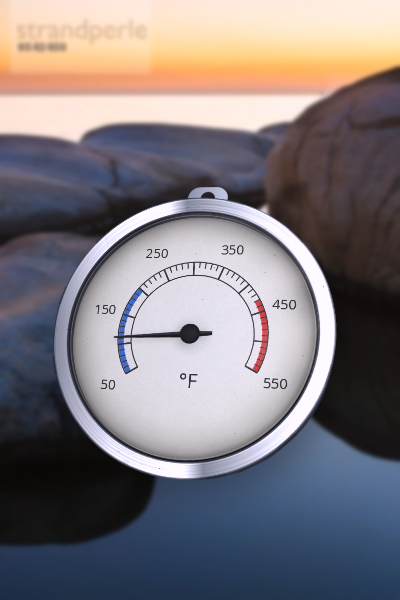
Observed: 110 °F
